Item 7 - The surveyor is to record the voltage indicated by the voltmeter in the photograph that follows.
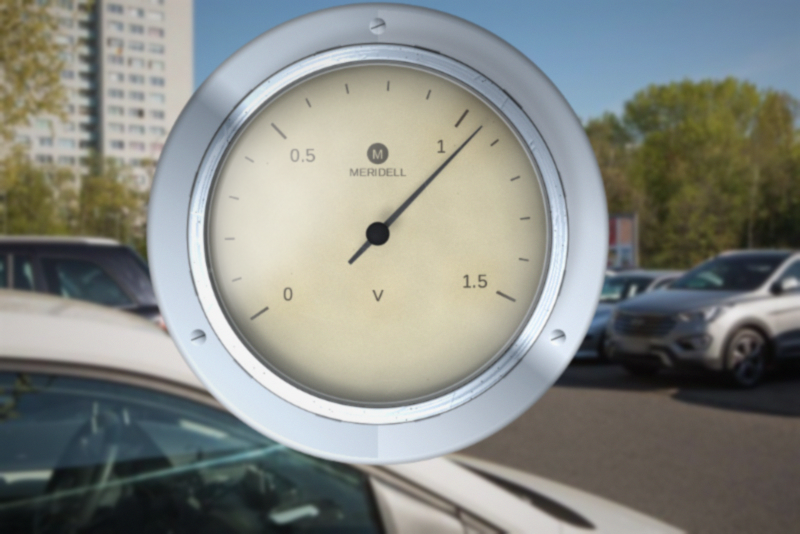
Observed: 1.05 V
